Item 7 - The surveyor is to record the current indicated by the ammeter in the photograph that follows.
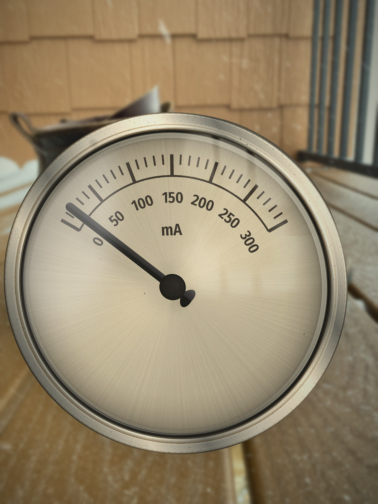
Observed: 20 mA
